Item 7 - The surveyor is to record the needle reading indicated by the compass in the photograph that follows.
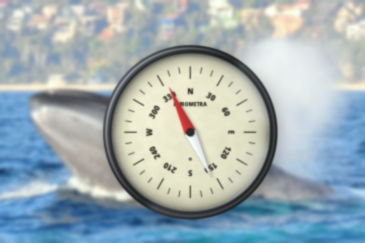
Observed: 335 °
